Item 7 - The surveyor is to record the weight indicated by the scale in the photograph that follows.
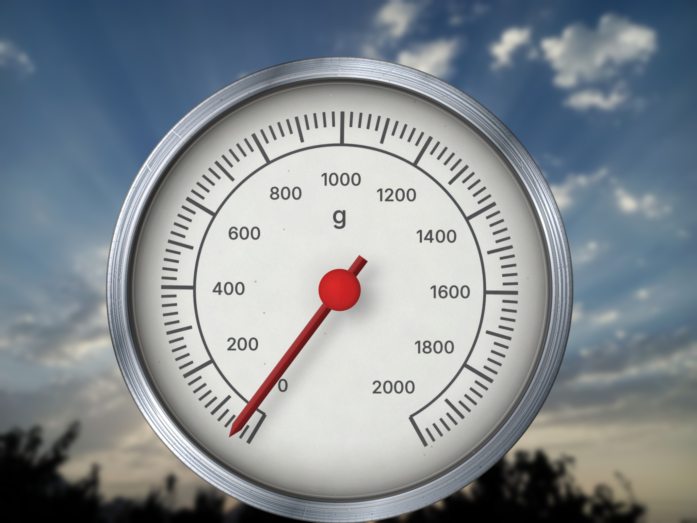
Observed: 40 g
